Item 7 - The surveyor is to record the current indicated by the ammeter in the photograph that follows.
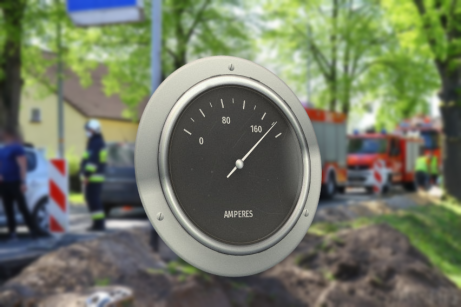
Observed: 180 A
